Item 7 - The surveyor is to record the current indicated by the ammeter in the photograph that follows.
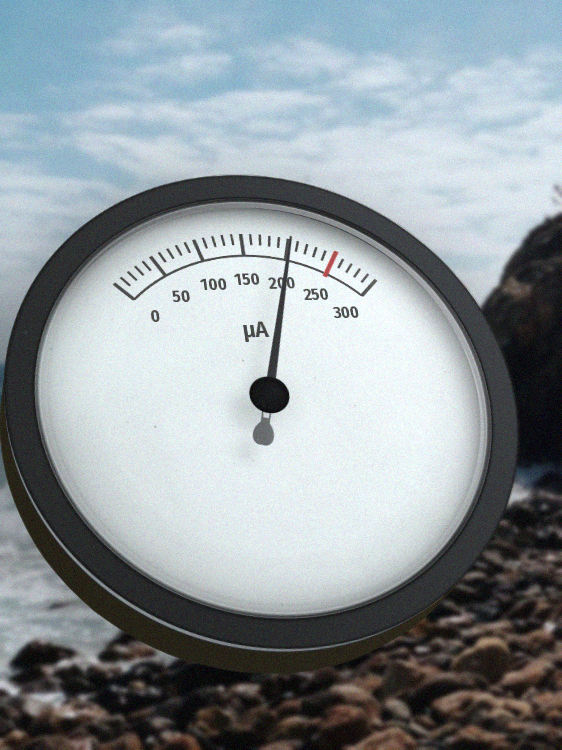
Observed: 200 µA
